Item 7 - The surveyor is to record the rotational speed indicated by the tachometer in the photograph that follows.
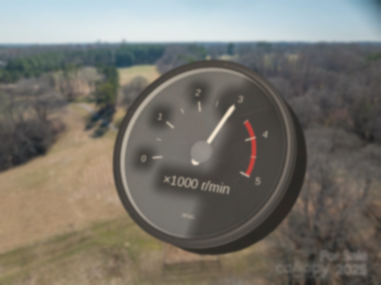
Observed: 3000 rpm
